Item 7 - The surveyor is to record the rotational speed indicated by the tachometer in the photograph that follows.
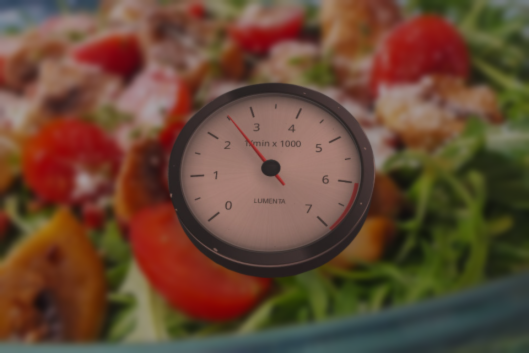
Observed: 2500 rpm
